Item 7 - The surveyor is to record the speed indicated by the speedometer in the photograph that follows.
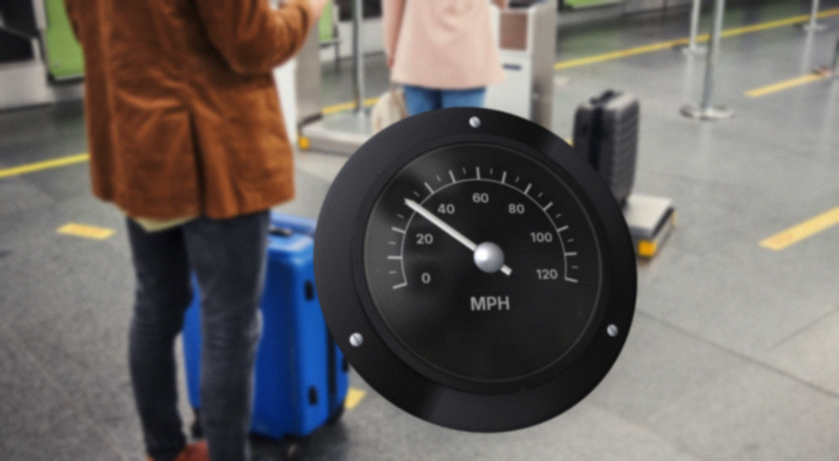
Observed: 30 mph
